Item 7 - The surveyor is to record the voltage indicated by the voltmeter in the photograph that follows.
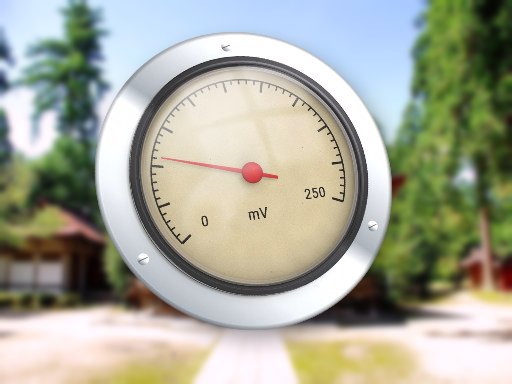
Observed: 55 mV
